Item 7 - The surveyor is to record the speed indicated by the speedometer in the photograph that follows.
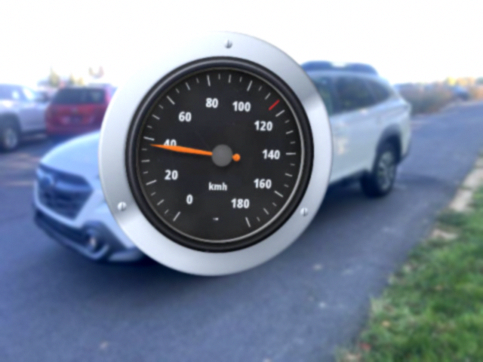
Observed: 37.5 km/h
